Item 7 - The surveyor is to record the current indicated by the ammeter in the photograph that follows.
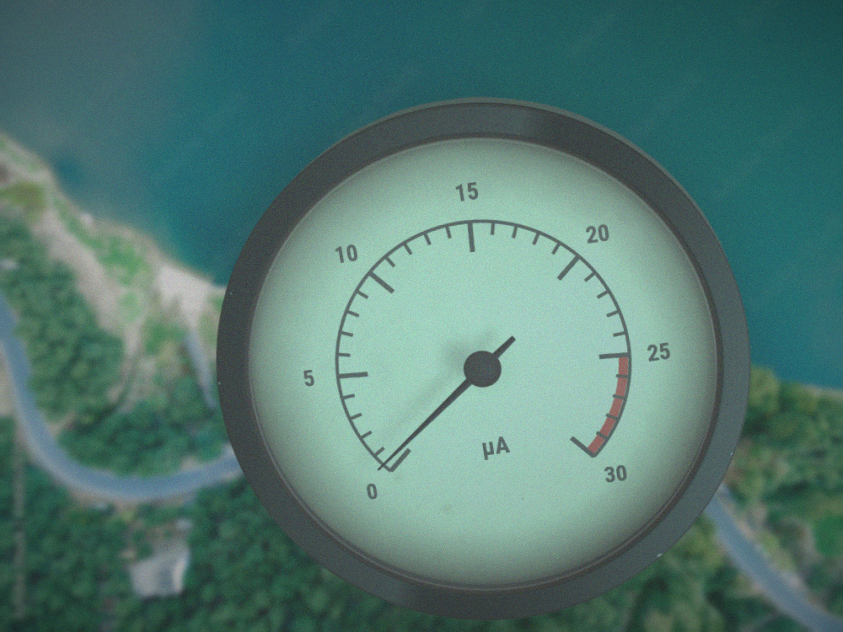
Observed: 0.5 µA
